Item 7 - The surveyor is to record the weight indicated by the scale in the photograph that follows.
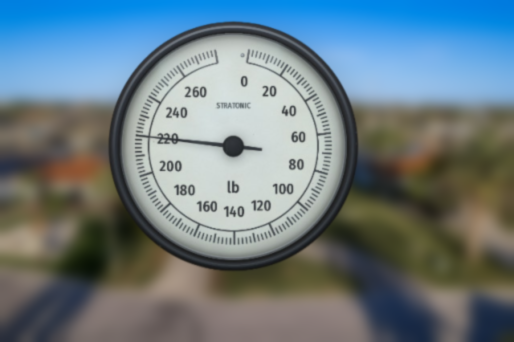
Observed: 220 lb
